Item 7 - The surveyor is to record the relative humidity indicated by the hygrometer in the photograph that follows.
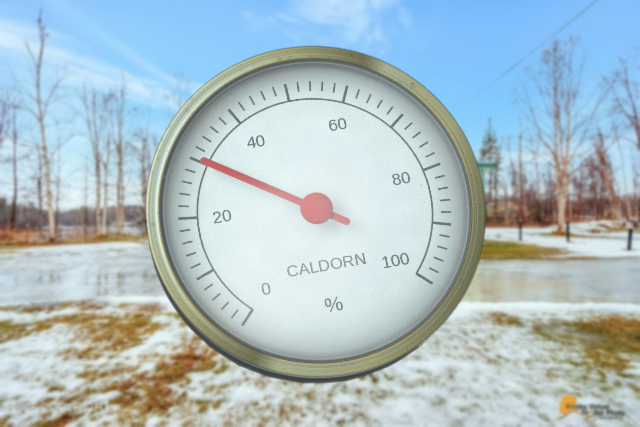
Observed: 30 %
